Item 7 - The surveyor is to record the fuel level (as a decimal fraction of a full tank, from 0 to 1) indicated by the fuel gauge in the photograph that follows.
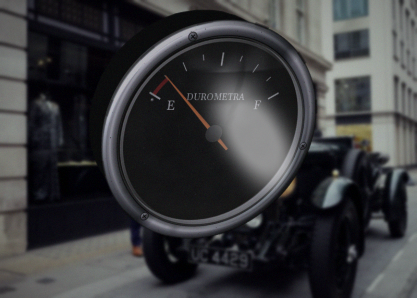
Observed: 0.125
